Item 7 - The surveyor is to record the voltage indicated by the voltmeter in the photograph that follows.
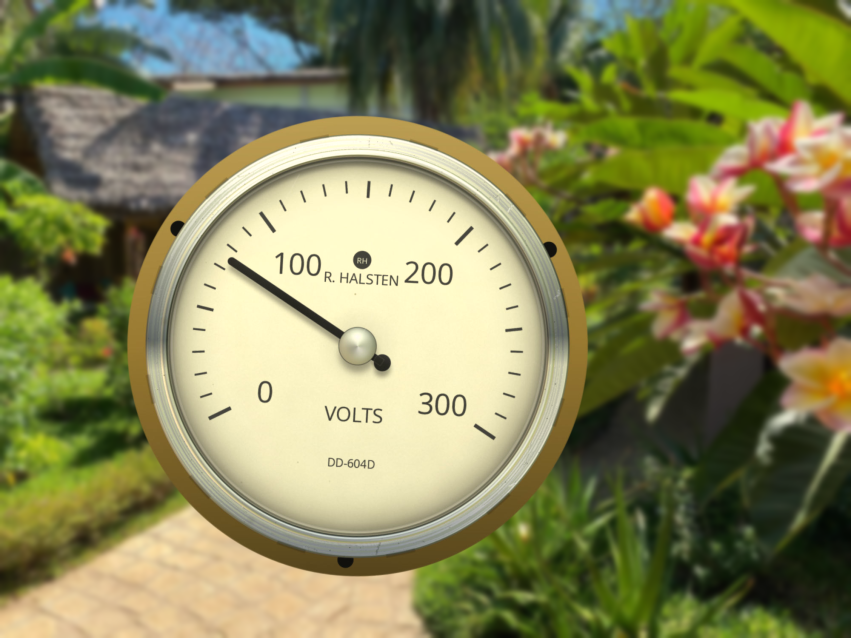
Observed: 75 V
